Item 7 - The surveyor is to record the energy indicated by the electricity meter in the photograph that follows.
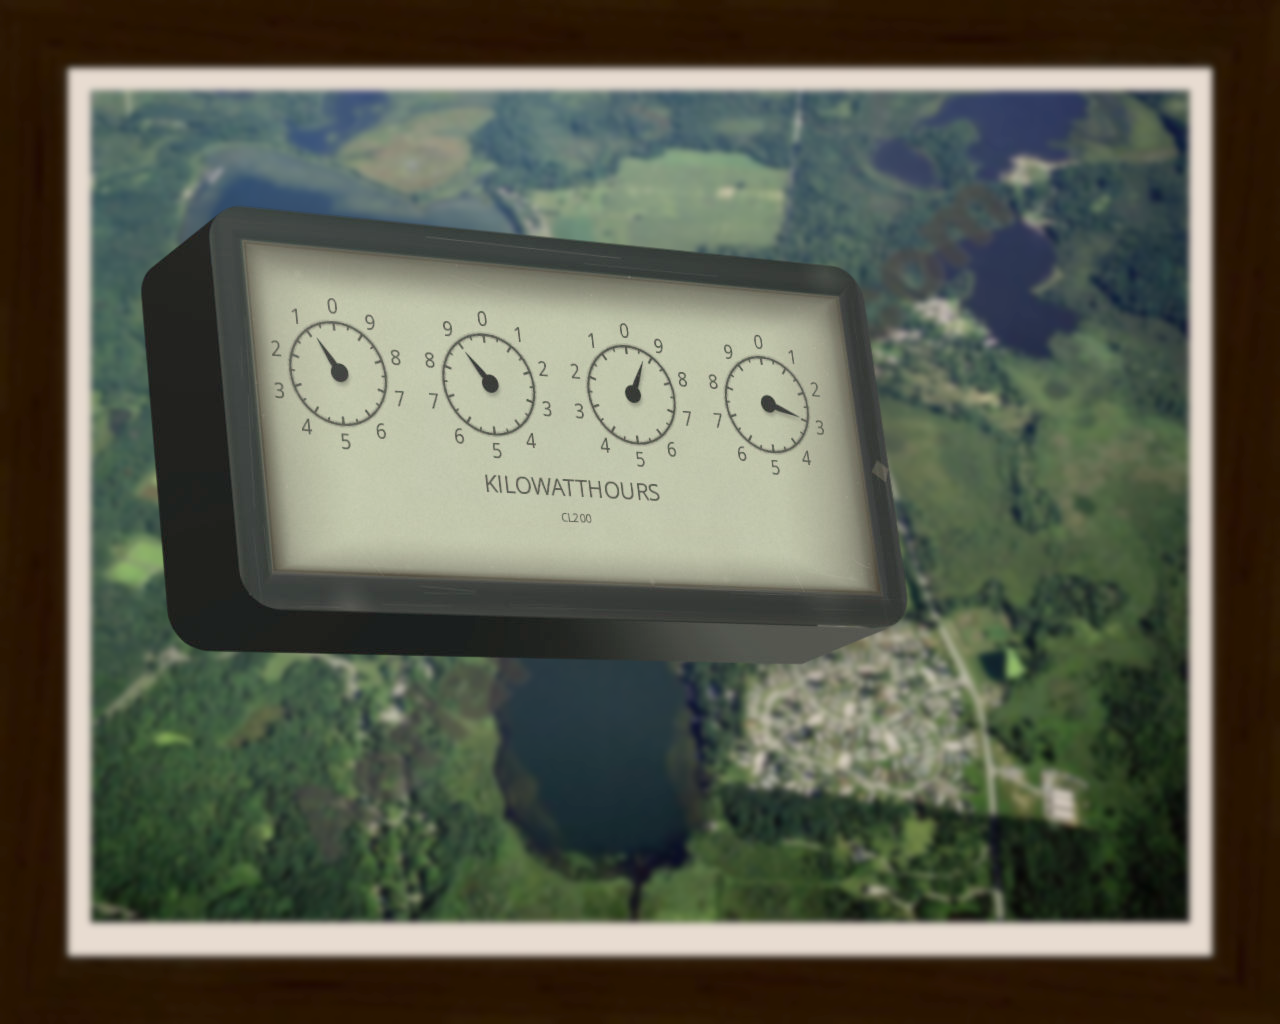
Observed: 893 kWh
